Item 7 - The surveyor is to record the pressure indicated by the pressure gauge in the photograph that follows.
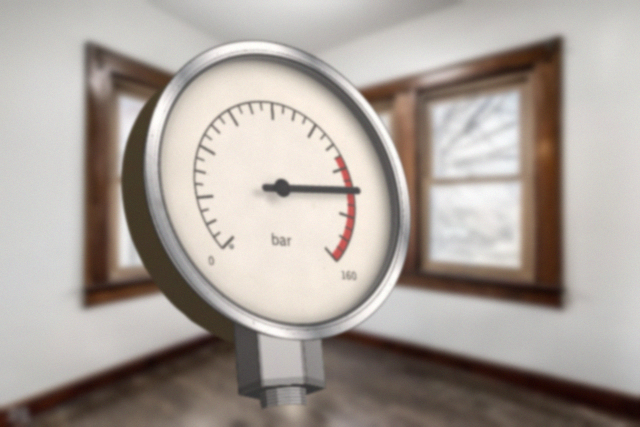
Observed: 130 bar
